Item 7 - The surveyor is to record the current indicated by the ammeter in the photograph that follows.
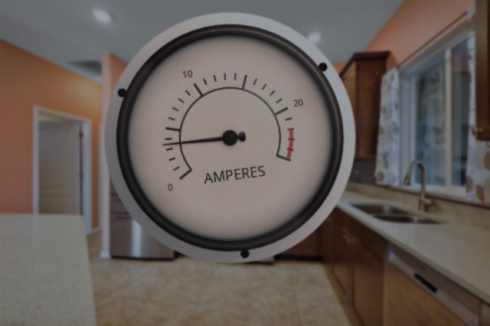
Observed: 3.5 A
